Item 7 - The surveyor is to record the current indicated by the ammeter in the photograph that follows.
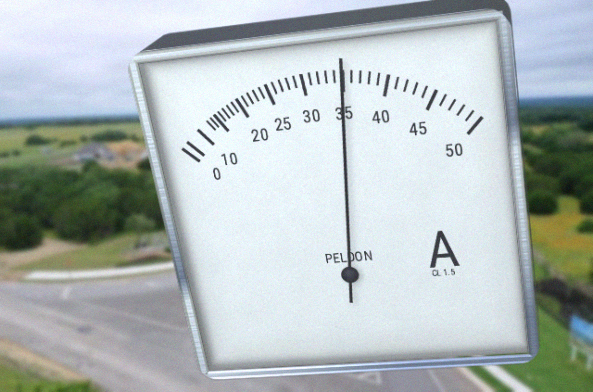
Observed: 35 A
